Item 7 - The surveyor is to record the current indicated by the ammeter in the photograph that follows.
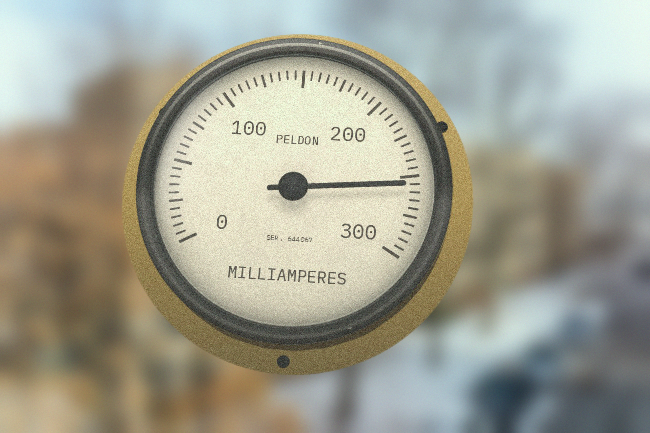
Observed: 255 mA
